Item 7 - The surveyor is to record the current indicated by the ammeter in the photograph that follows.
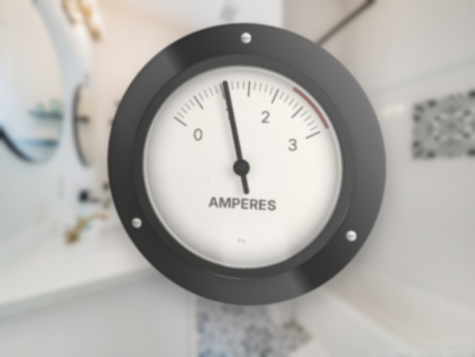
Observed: 1.1 A
